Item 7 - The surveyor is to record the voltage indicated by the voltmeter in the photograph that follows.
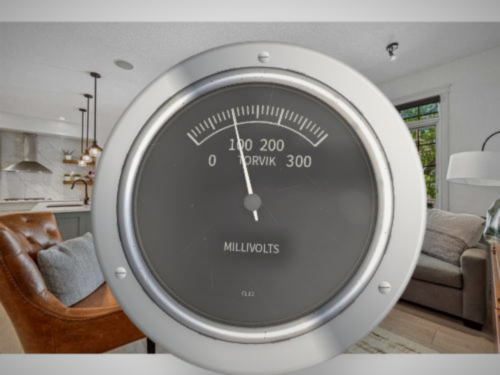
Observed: 100 mV
